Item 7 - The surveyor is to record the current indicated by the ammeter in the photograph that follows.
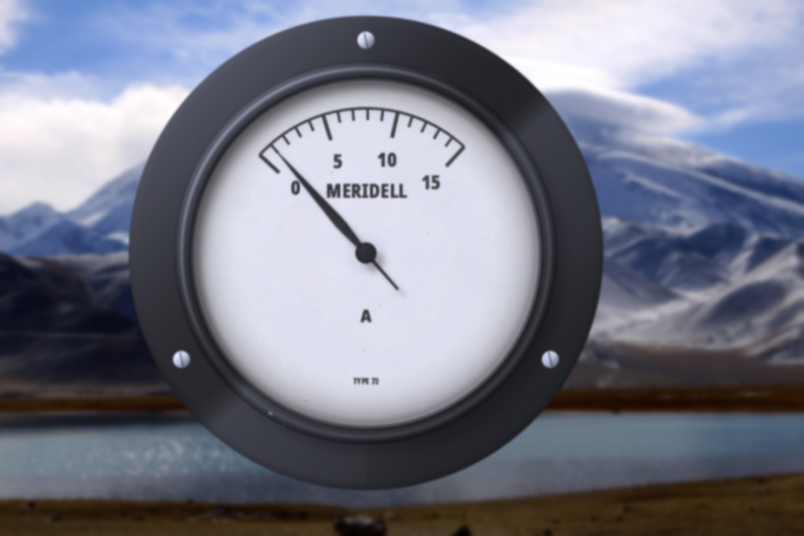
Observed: 1 A
